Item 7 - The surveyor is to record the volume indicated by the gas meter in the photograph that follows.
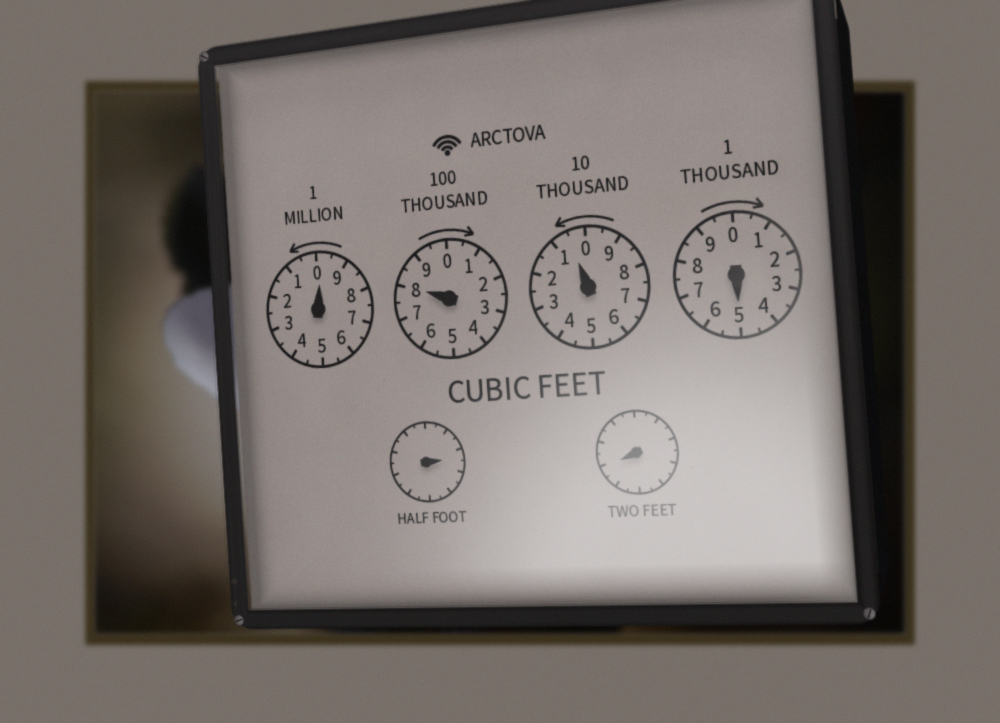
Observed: 980500 ft³
